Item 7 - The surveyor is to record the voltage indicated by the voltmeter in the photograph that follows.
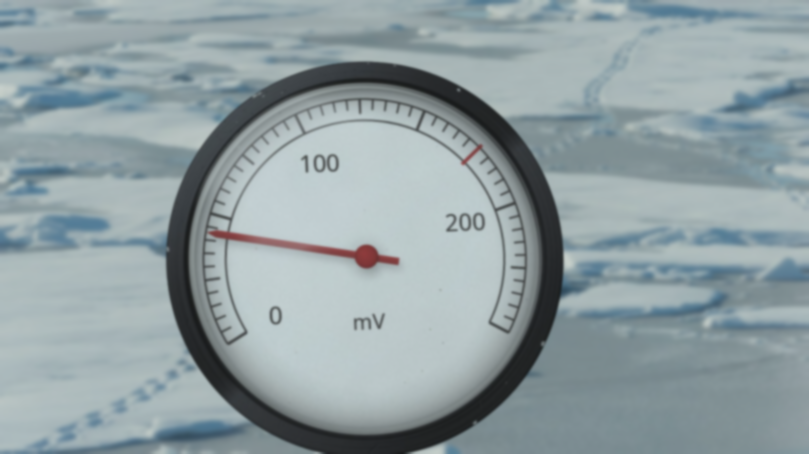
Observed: 42.5 mV
